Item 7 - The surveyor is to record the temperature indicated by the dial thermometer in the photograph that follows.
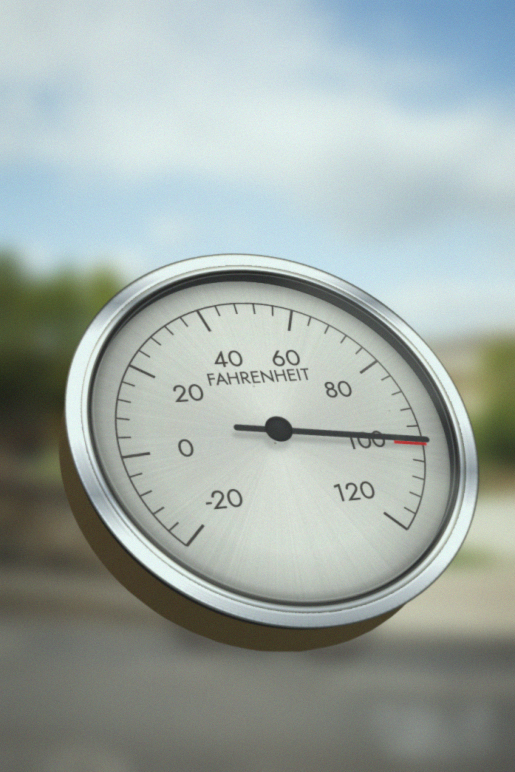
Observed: 100 °F
